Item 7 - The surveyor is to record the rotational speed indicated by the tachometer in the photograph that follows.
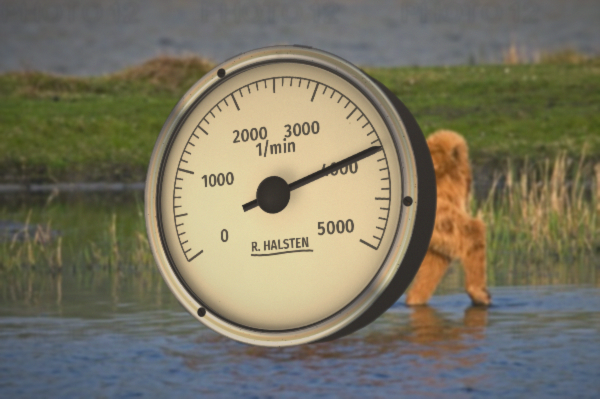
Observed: 4000 rpm
